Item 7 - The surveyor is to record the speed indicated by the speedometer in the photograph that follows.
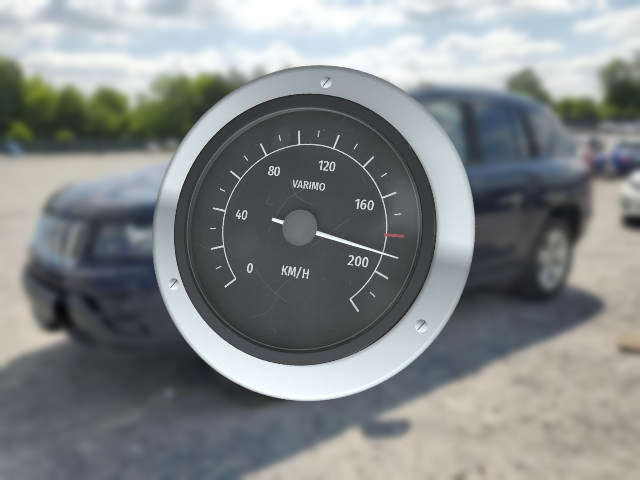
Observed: 190 km/h
